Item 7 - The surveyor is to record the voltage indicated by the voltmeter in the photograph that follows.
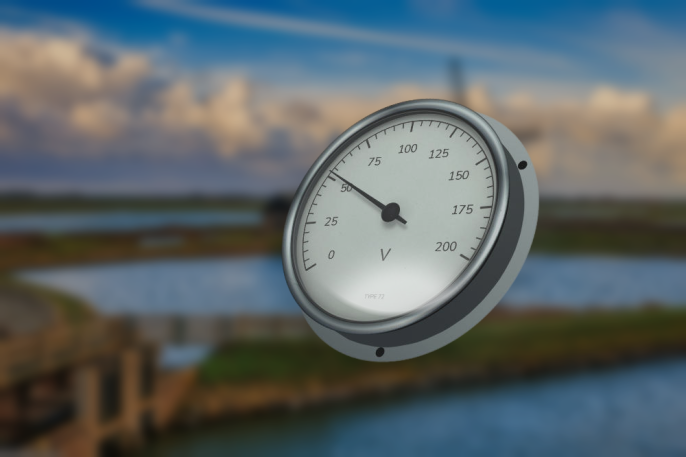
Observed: 52.5 V
